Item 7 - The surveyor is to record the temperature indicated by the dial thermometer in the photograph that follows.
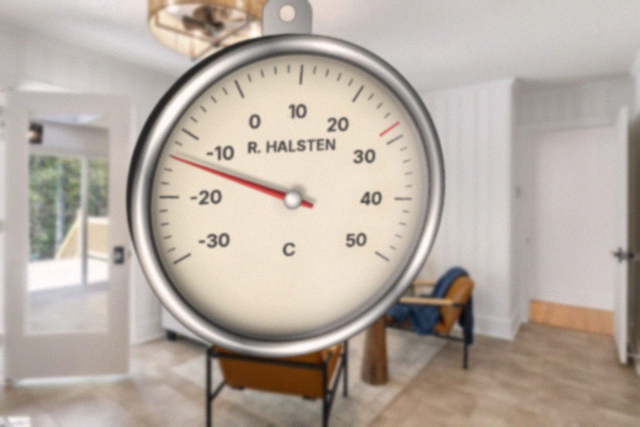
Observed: -14 °C
